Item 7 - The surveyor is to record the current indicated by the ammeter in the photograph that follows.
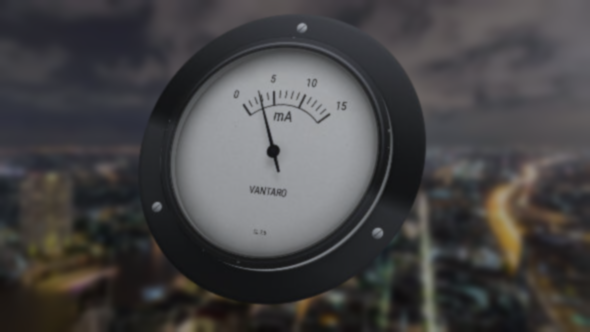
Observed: 3 mA
